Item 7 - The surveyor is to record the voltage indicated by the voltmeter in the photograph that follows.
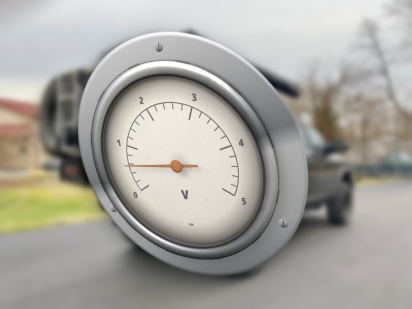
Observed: 0.6 V
